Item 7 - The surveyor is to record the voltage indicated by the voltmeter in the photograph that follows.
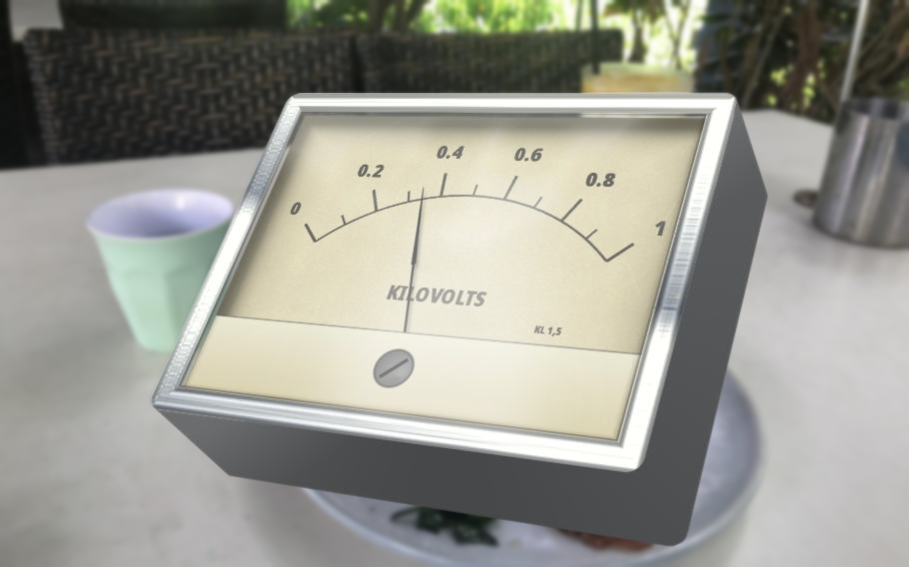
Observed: 0.35 kV
